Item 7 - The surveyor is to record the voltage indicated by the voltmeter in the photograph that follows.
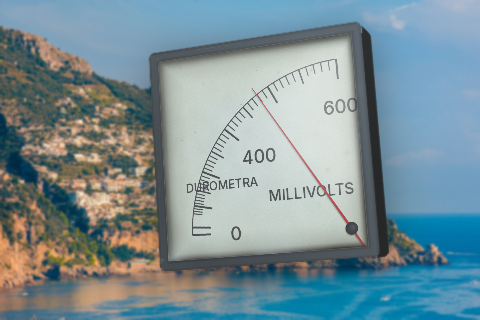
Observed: 480 mV
